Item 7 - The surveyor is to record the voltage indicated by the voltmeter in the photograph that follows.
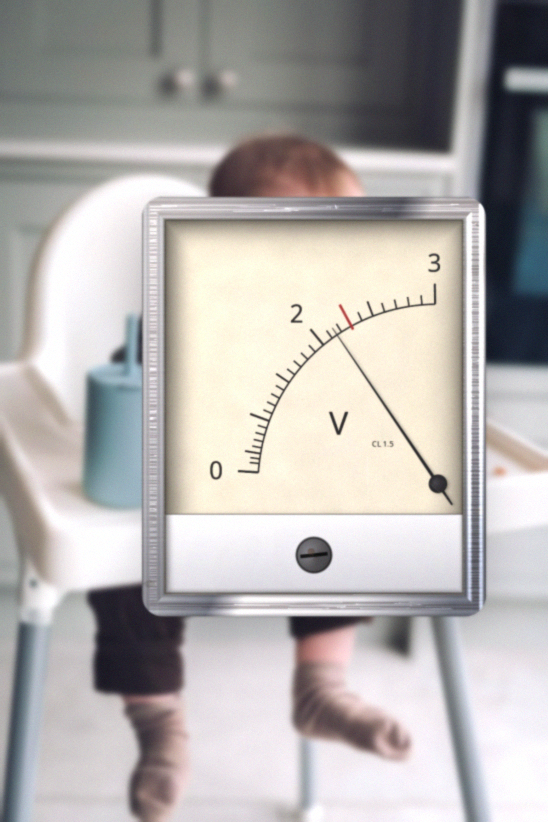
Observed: 2.15 V
